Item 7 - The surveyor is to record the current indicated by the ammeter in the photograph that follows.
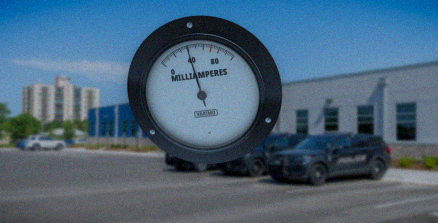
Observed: 40 mA
